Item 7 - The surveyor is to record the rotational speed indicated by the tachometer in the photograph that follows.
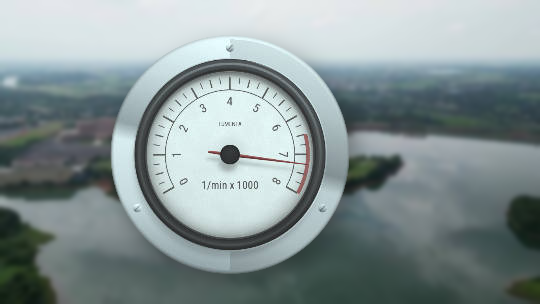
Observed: 7250 rpm
